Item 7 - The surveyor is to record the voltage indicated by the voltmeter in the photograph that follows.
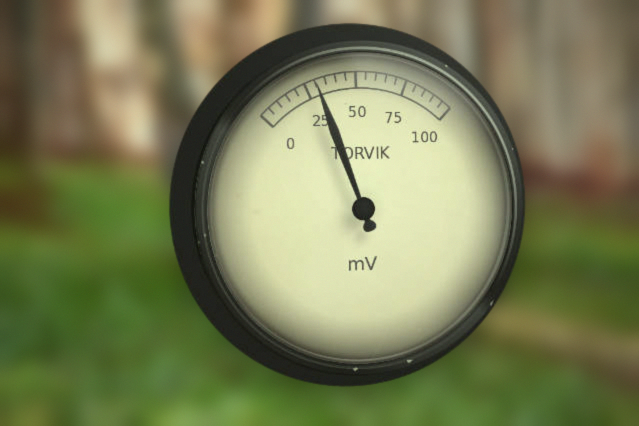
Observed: 30 mV
